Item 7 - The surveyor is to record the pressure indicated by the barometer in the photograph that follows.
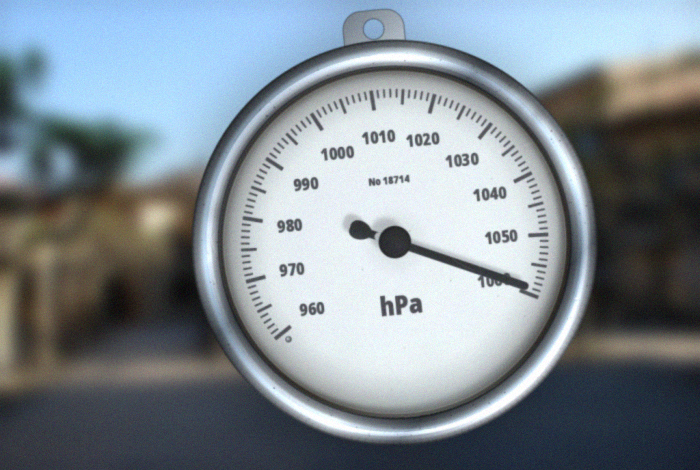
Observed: 1059 hPa
